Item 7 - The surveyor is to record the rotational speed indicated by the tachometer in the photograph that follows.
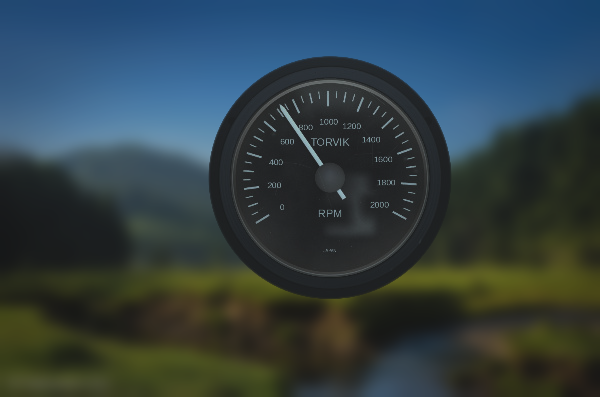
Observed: 725 rpm
